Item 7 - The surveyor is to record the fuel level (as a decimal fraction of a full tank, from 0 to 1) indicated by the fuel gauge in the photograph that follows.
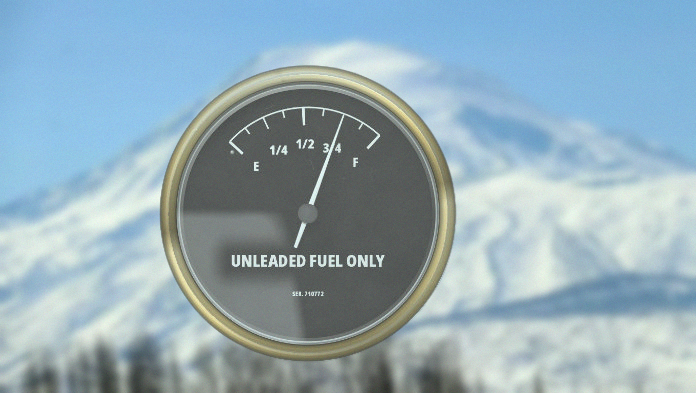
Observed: 0.75
